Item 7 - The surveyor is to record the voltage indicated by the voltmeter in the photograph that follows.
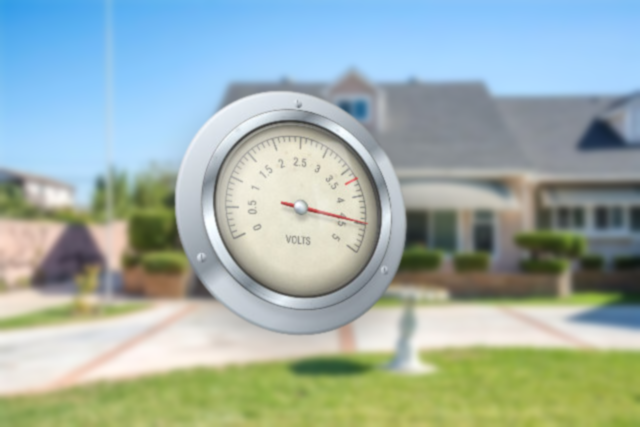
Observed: 4.5 V
